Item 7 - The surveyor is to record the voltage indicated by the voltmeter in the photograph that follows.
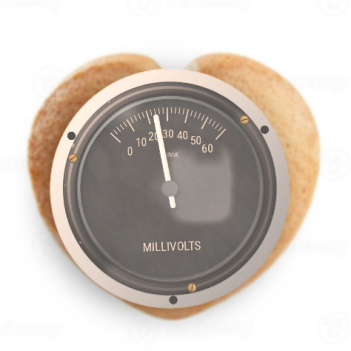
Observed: 24 mV
